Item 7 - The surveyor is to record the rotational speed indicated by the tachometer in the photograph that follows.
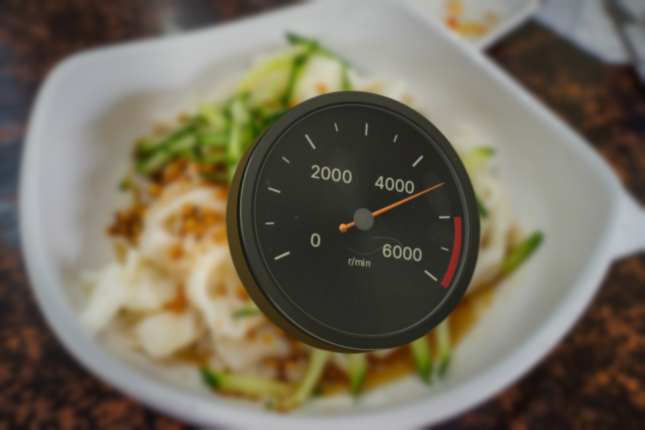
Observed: 4500 rpm
